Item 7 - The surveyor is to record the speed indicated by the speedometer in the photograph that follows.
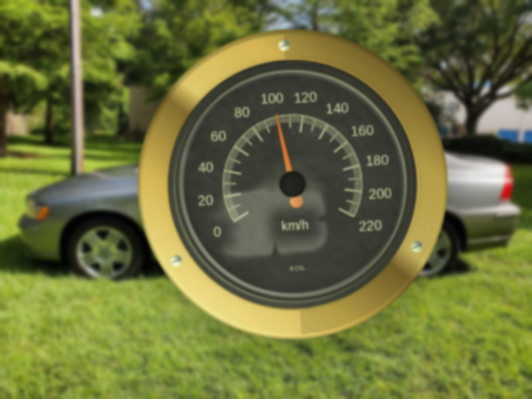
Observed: 100 km/h
